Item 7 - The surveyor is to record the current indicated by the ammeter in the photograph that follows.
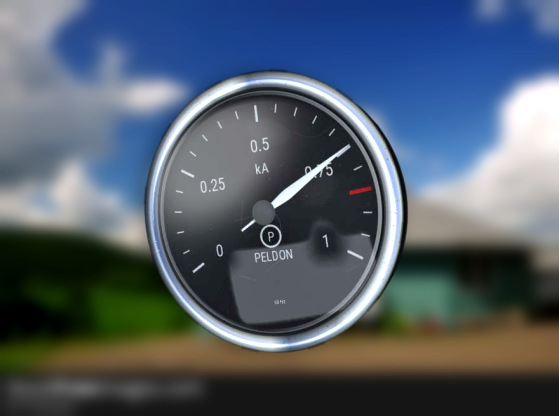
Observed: 0.75 kA
